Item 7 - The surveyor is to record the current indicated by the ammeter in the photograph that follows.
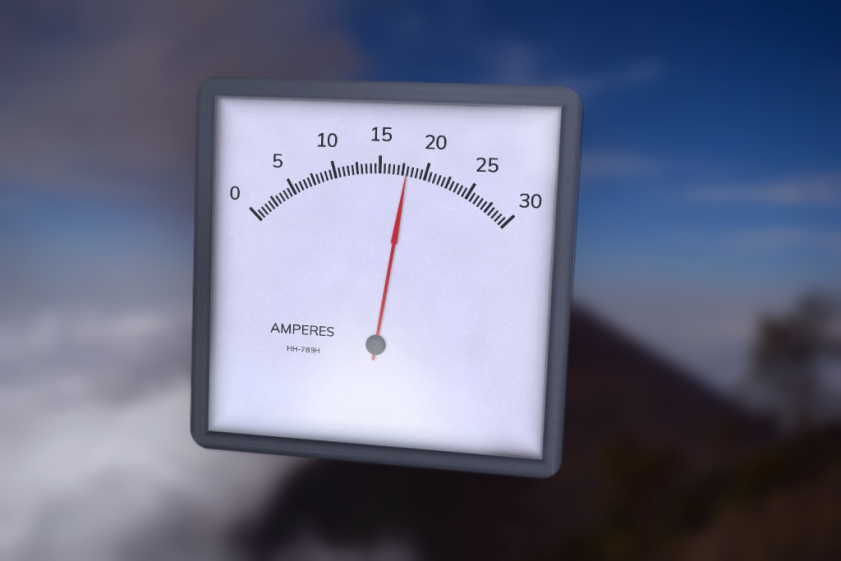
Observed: 18 A
